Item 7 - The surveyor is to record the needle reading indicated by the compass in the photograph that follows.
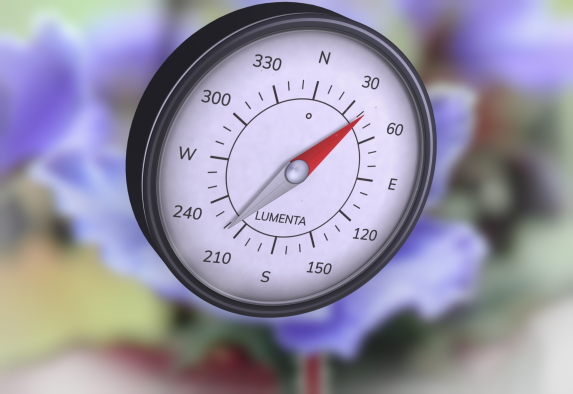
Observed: 40 °
